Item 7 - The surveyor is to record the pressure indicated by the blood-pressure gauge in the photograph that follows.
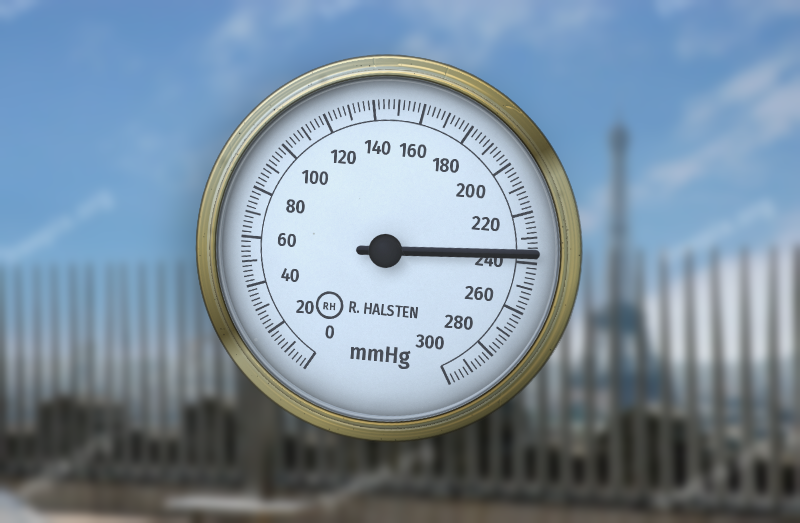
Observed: 236 mmHg
